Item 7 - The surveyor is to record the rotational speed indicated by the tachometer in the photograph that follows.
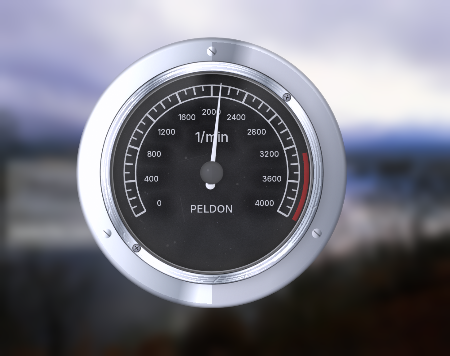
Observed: 2100 rpm
